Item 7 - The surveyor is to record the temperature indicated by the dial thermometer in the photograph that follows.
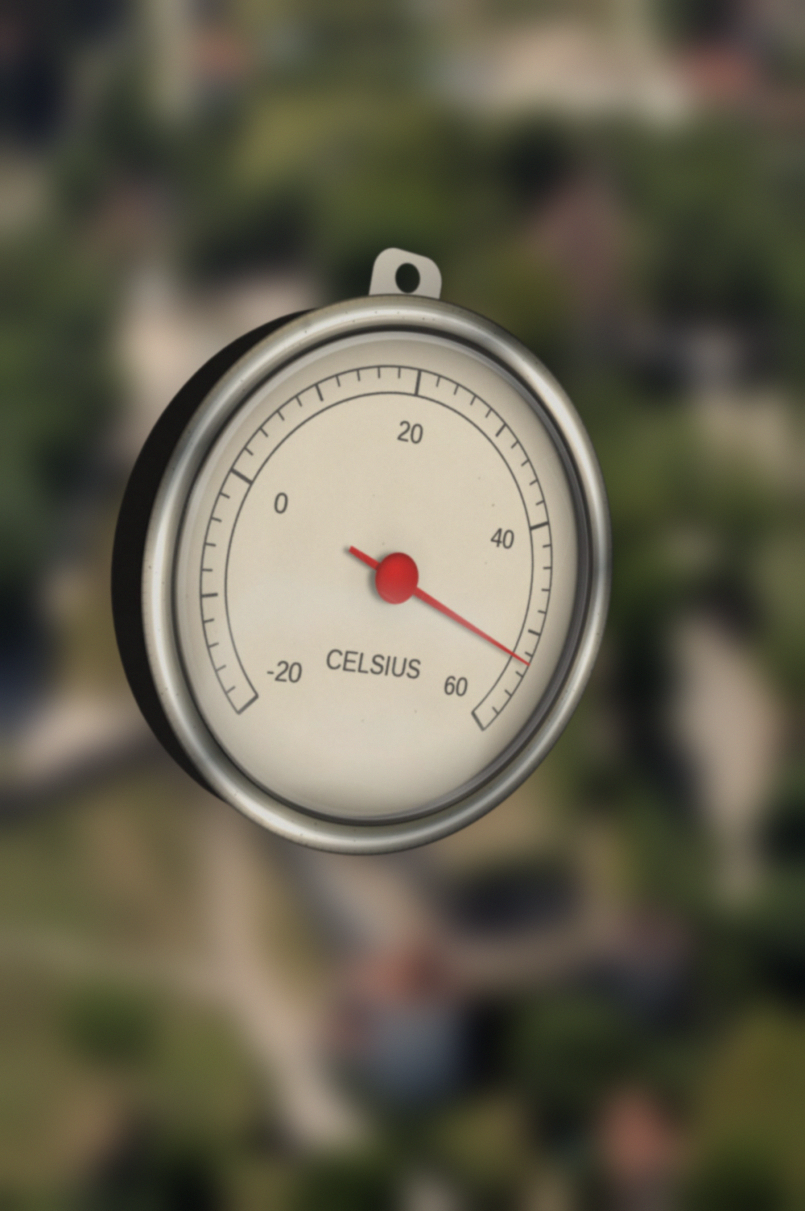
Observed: 53 °C
